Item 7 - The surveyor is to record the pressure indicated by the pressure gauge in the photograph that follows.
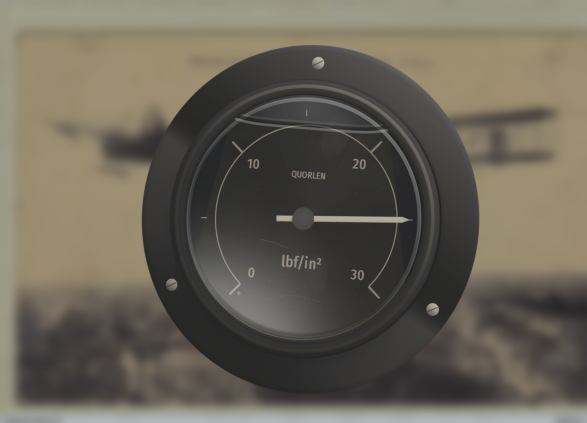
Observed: 25 psi
